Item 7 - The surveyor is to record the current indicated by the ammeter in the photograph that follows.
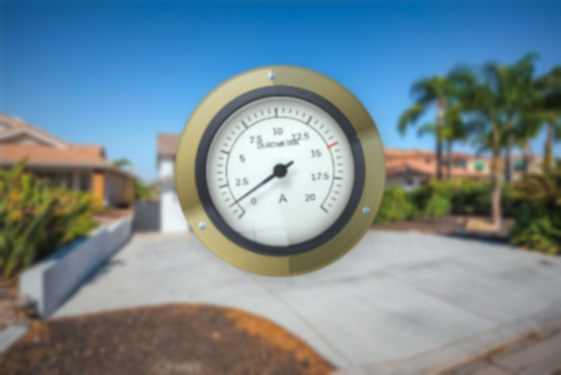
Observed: 1 A
